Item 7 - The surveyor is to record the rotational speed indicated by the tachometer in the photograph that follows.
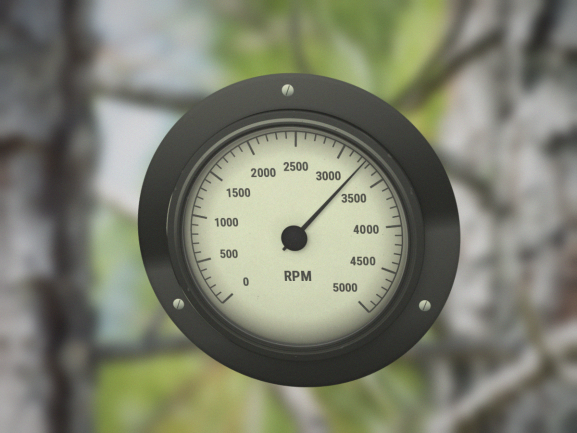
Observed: 3250 rpm
